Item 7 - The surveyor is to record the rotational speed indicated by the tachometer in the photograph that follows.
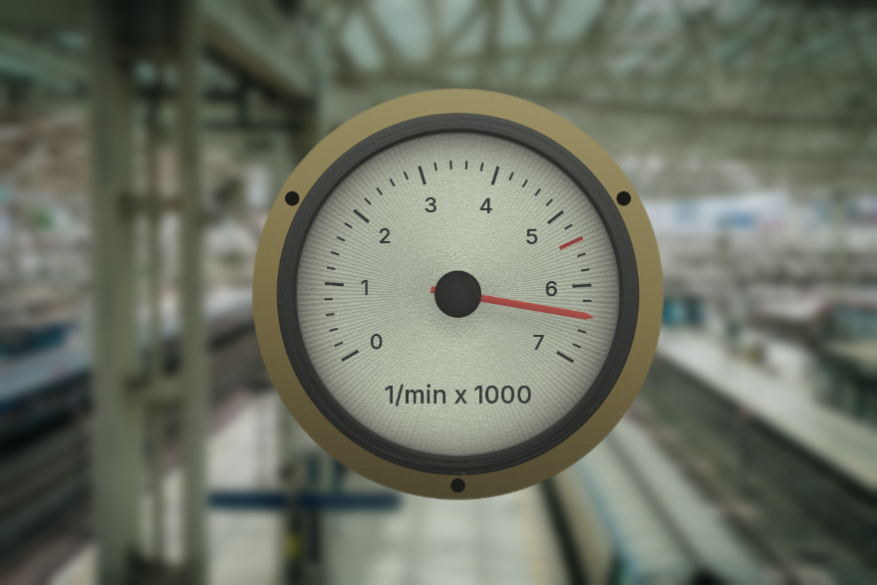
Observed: 6400 rpm
